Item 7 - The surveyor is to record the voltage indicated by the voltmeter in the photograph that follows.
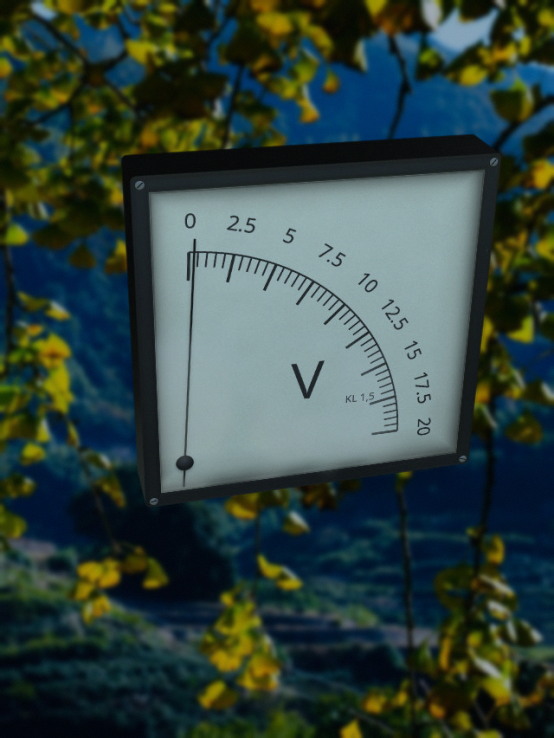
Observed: 0.25 V
